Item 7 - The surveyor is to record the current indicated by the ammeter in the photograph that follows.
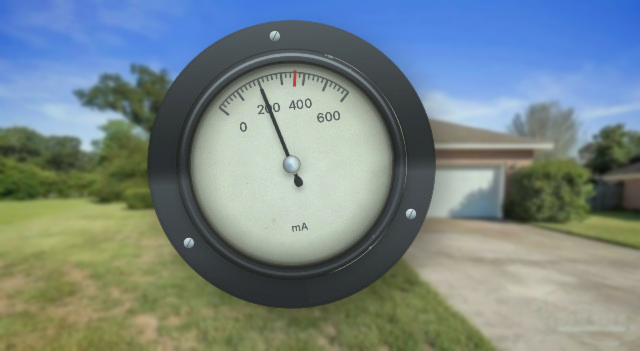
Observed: 200 mA
